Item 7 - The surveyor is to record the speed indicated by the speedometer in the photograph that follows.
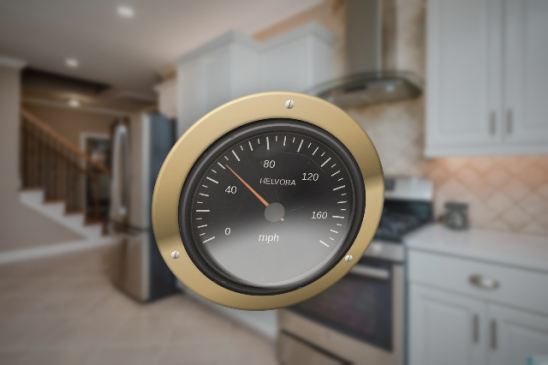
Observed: 52.5 mph
